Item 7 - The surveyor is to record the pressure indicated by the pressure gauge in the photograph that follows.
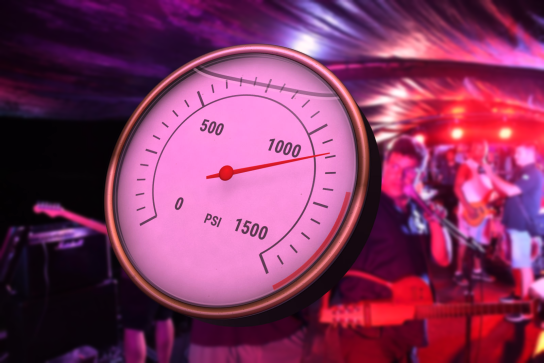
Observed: 1100 psi
